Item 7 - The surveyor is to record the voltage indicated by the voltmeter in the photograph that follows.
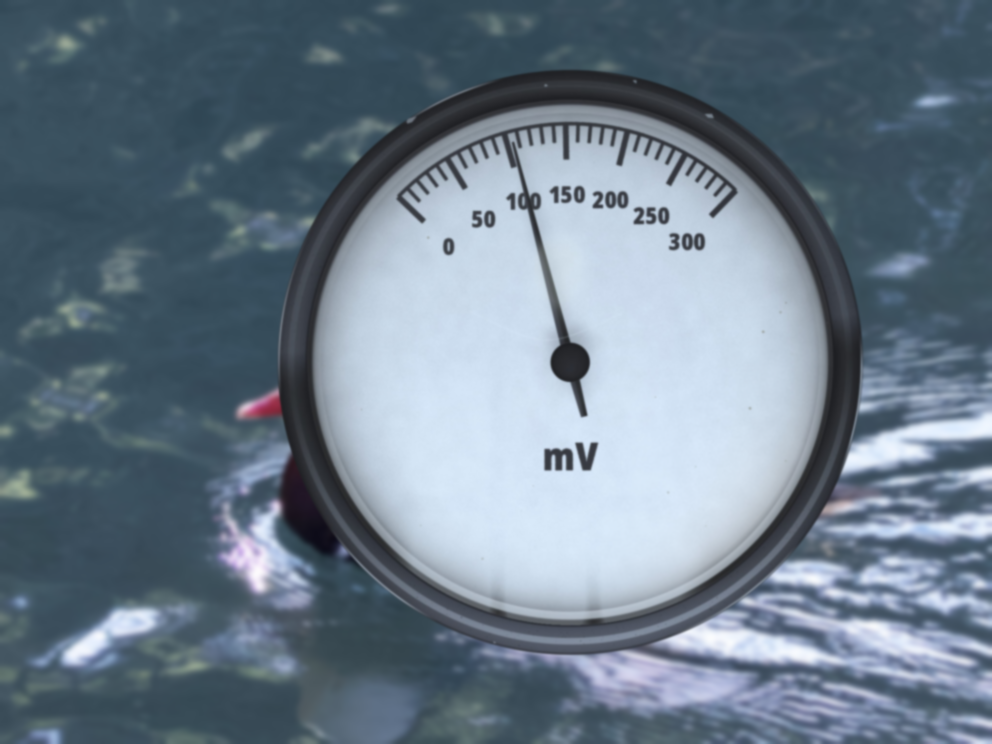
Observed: 105 mV
